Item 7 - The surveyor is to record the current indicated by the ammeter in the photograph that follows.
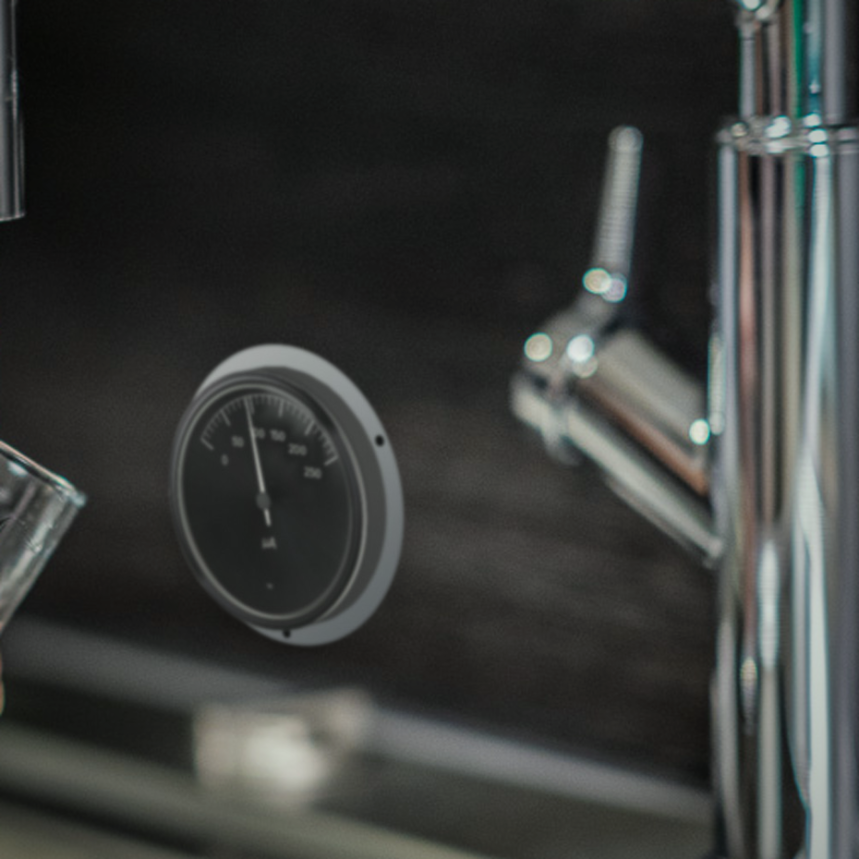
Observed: 100 µA
